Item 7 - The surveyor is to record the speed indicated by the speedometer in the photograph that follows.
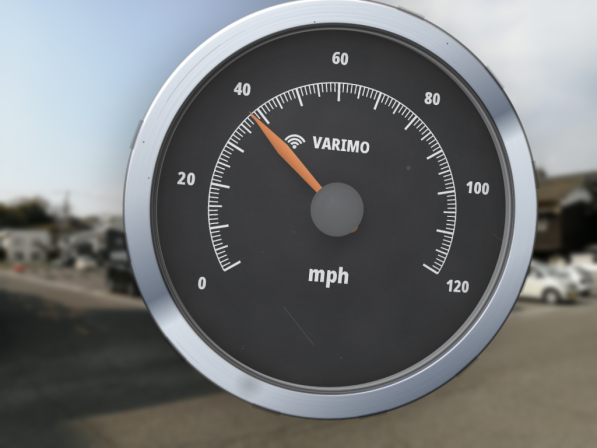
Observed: 38 mph
